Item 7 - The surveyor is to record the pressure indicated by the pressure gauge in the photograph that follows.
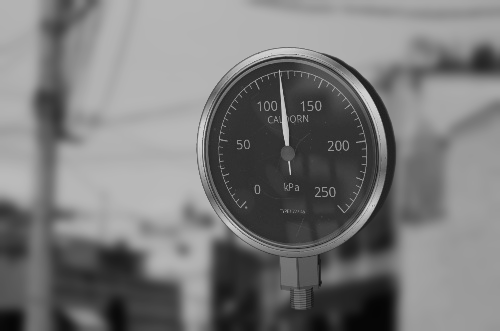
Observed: 120 kPa
